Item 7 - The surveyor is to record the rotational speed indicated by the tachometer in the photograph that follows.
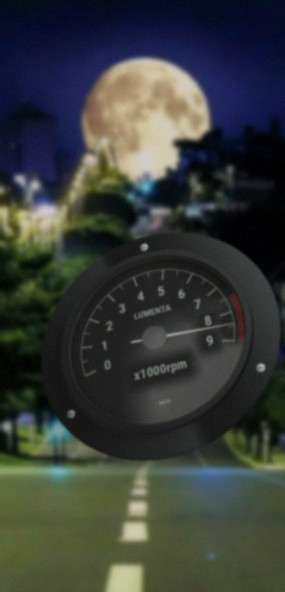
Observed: 8500 rpm
